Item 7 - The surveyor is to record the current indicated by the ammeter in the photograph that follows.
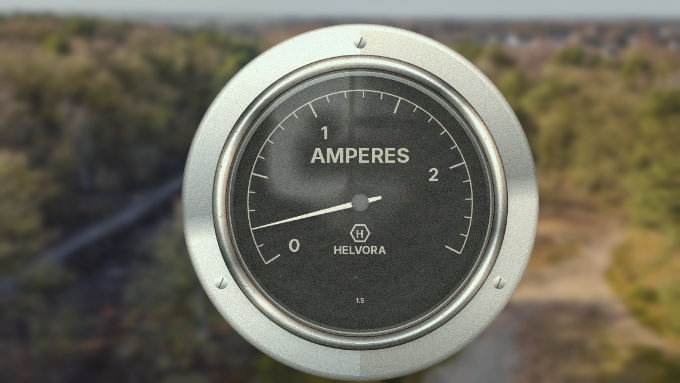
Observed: 0.2 A
